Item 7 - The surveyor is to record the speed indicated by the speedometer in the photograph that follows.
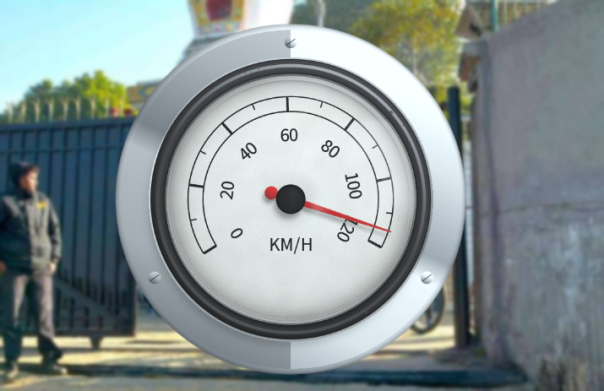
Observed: 115 km/h
